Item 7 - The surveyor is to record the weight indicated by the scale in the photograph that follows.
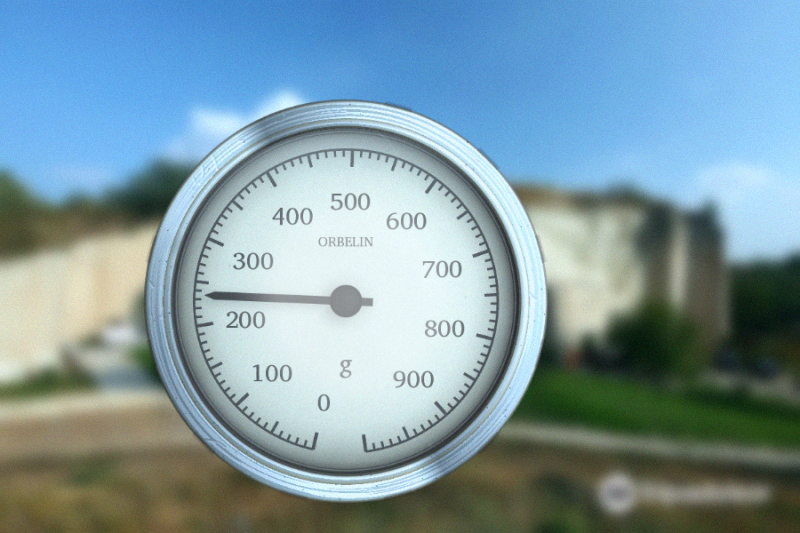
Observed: 235 g
